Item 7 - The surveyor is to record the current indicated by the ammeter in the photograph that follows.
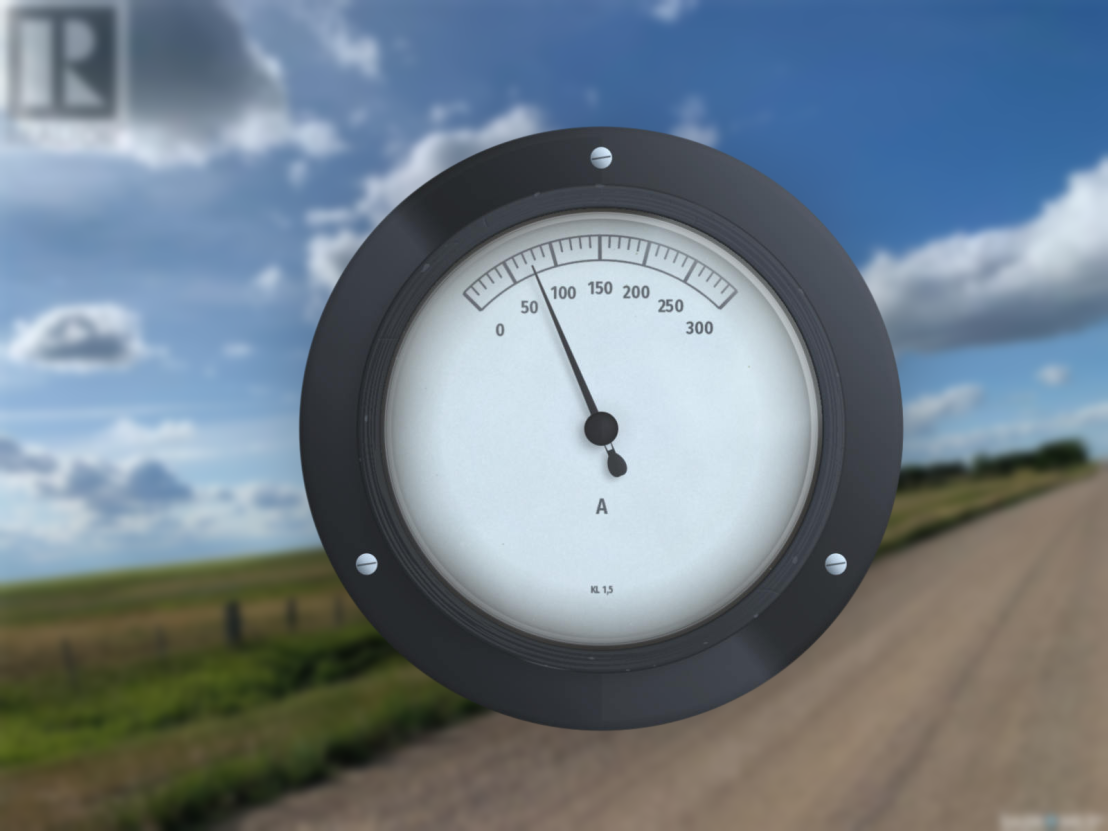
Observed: 75 A
